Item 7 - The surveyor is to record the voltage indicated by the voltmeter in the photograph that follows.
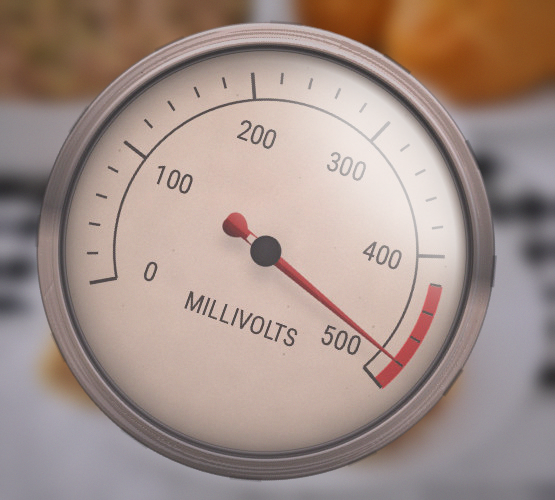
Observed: 480 mV
